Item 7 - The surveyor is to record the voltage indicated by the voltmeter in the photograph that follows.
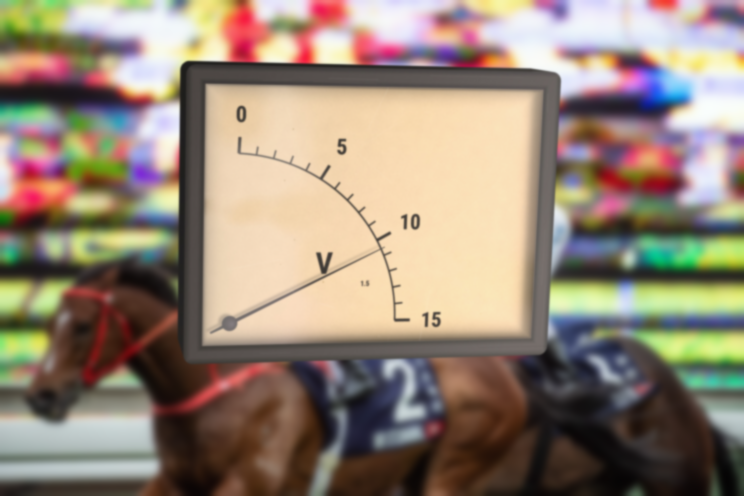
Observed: 10.5 V
